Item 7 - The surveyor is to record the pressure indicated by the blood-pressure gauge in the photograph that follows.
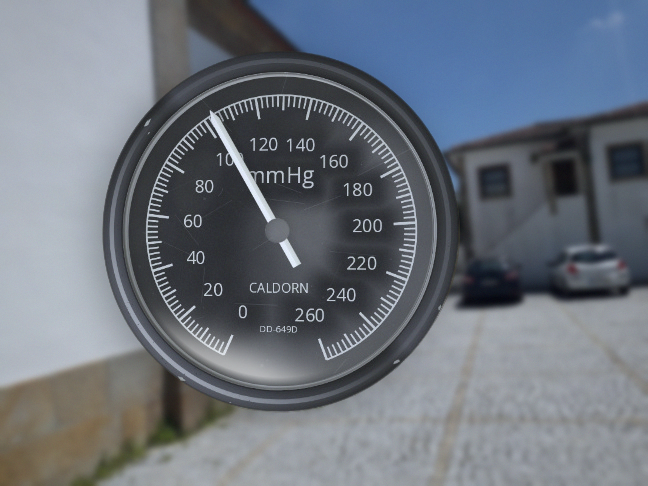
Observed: 104 mmHg
